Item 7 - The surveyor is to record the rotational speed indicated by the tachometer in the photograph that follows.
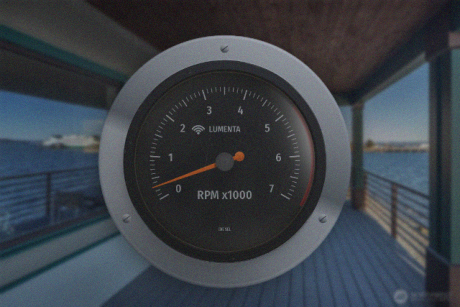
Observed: 300 rpm
